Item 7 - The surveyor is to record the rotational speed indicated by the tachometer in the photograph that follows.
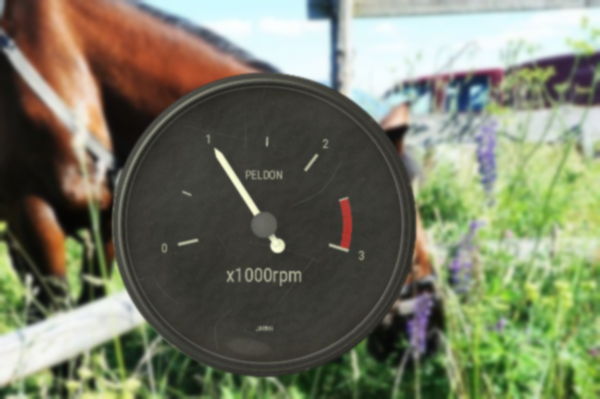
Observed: 1000 rpm
